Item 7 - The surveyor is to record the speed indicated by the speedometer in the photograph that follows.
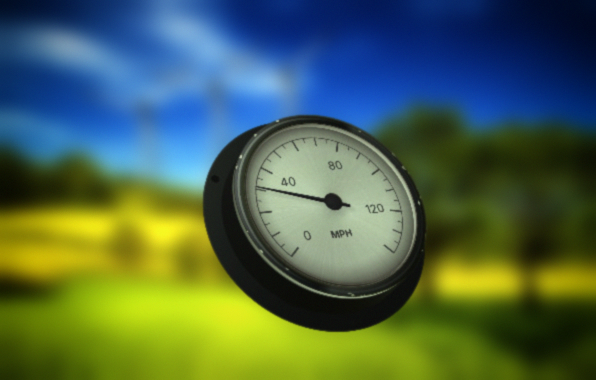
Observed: 30 mph
